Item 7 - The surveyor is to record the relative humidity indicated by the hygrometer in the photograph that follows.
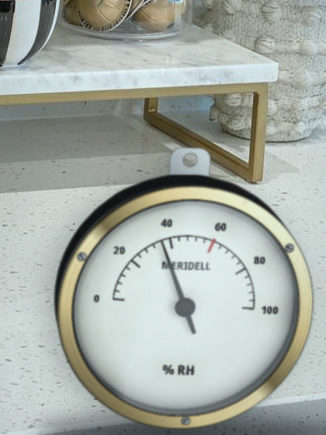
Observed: 36 %
